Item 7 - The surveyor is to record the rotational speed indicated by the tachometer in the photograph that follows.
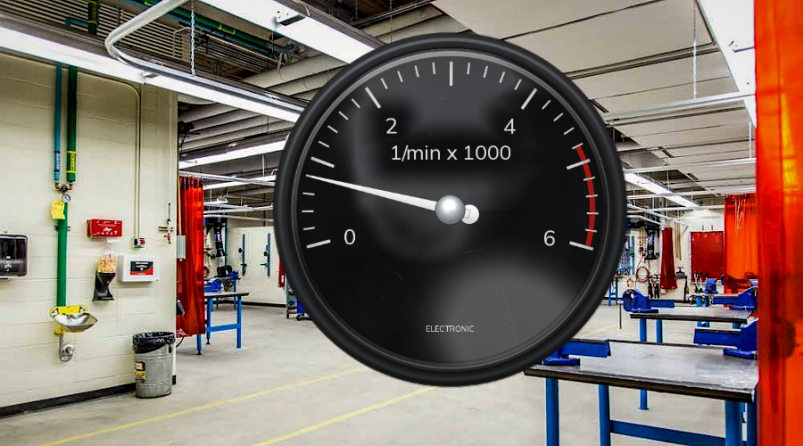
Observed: 800 rpm
